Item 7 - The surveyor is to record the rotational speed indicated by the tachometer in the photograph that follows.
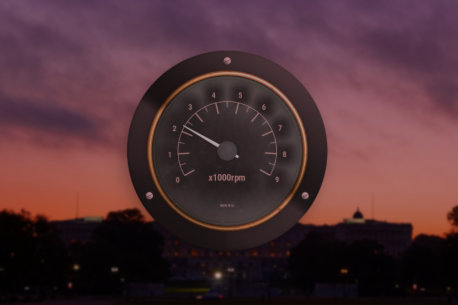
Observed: 2250 rpm
